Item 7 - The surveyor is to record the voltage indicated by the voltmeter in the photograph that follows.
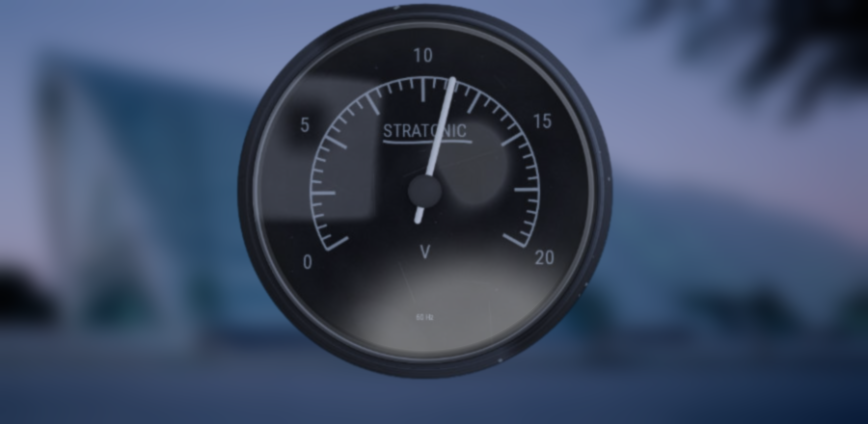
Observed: 11.25 V
